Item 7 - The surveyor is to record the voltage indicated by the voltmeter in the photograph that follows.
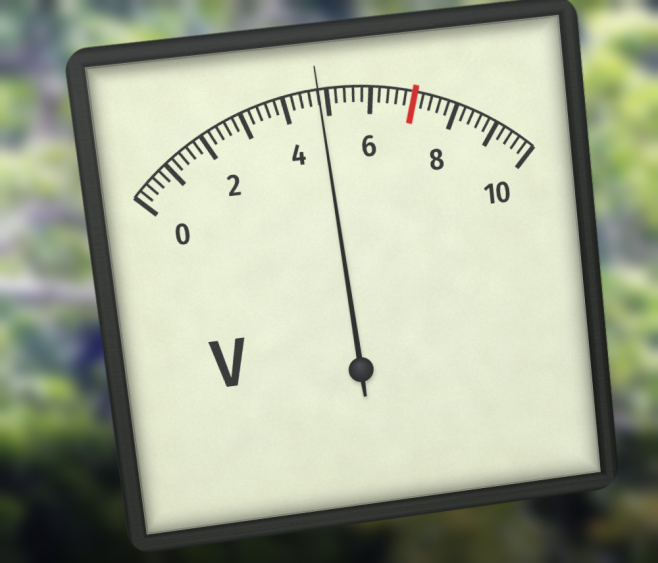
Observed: 4.8 V
